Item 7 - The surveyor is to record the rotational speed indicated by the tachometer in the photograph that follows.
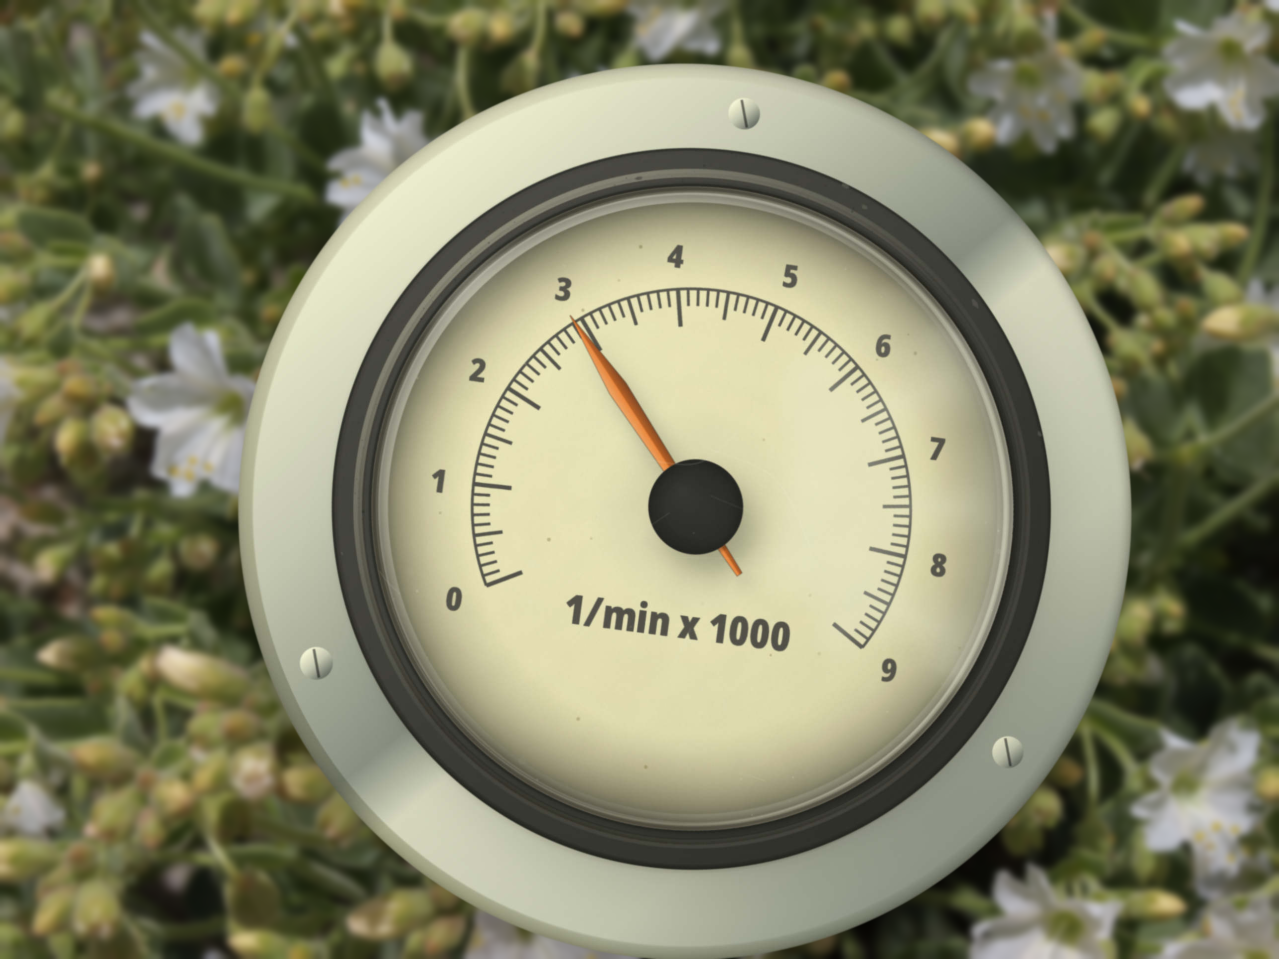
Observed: 2900 rpm
